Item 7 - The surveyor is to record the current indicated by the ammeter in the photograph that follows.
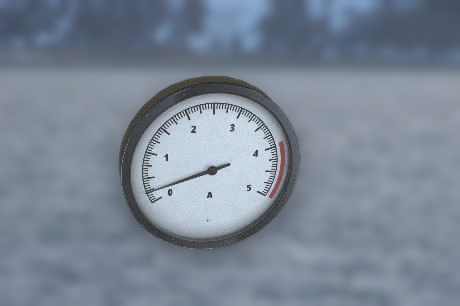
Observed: 0.25 A
